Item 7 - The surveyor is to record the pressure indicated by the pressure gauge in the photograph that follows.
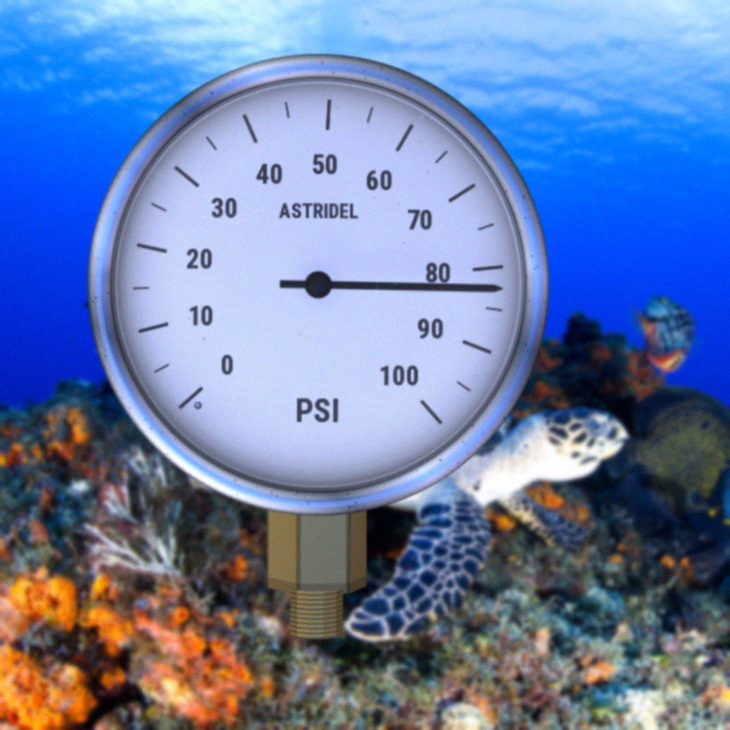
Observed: 82.5 psi
